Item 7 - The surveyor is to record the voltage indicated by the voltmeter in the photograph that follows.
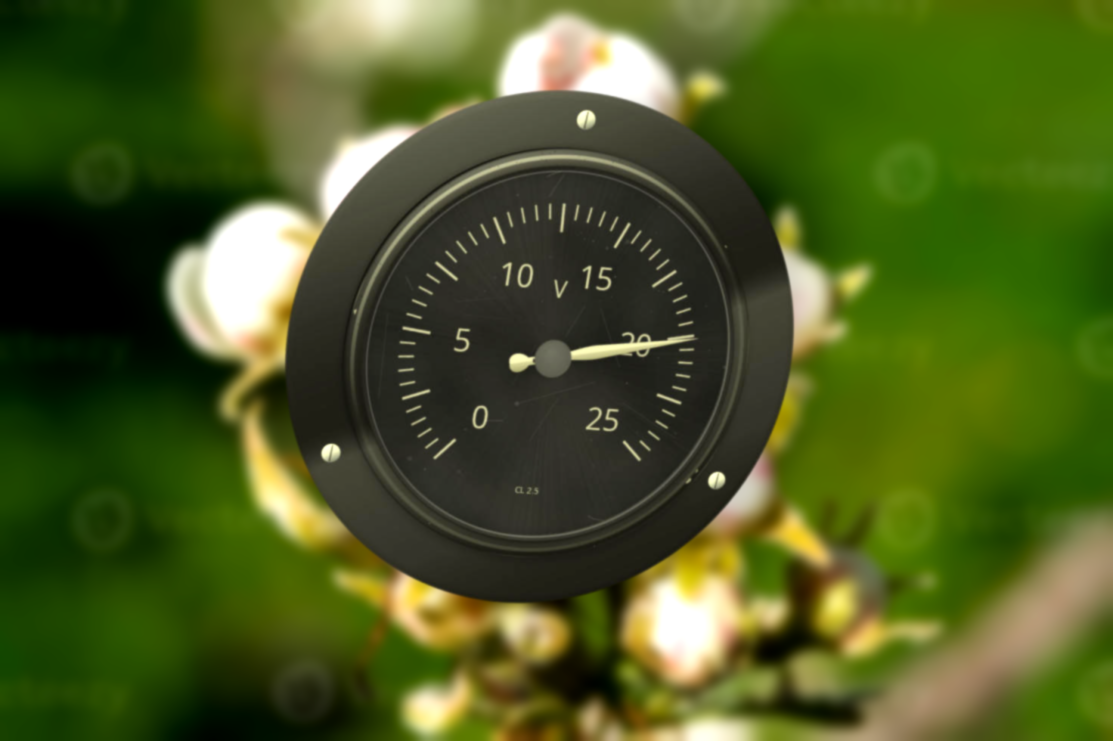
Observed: 20 V
